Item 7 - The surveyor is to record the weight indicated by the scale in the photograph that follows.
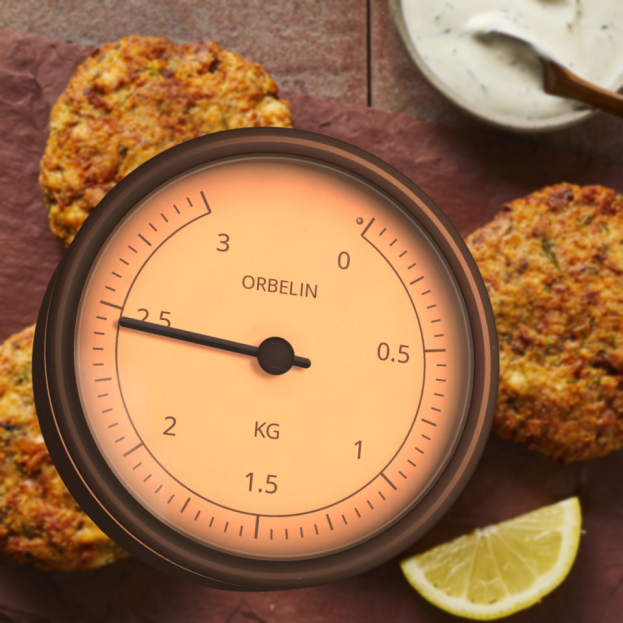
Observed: 2.45 kg
